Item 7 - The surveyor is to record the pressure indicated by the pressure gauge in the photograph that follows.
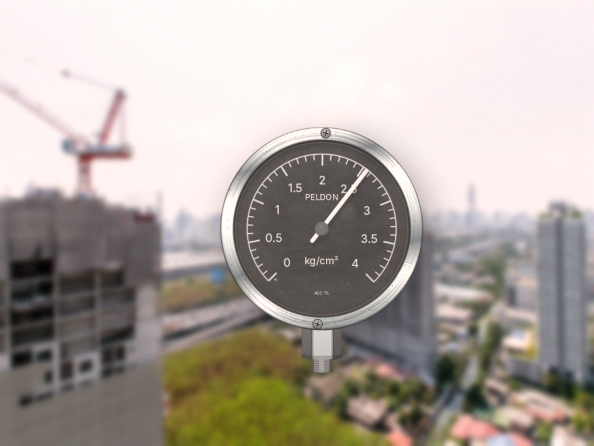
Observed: 2.55 kg/cm²
